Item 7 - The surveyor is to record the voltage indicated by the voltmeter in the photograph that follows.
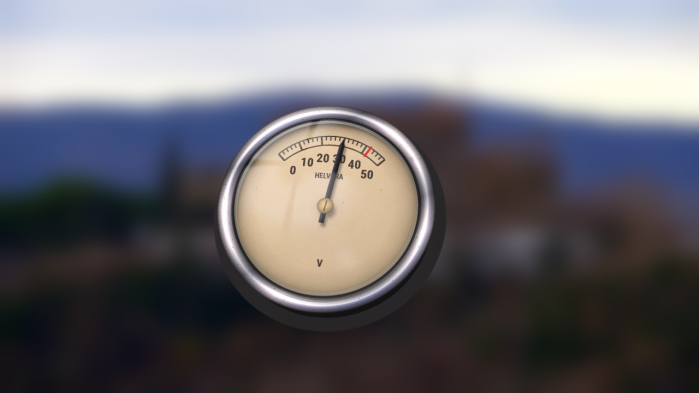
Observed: 30 V
